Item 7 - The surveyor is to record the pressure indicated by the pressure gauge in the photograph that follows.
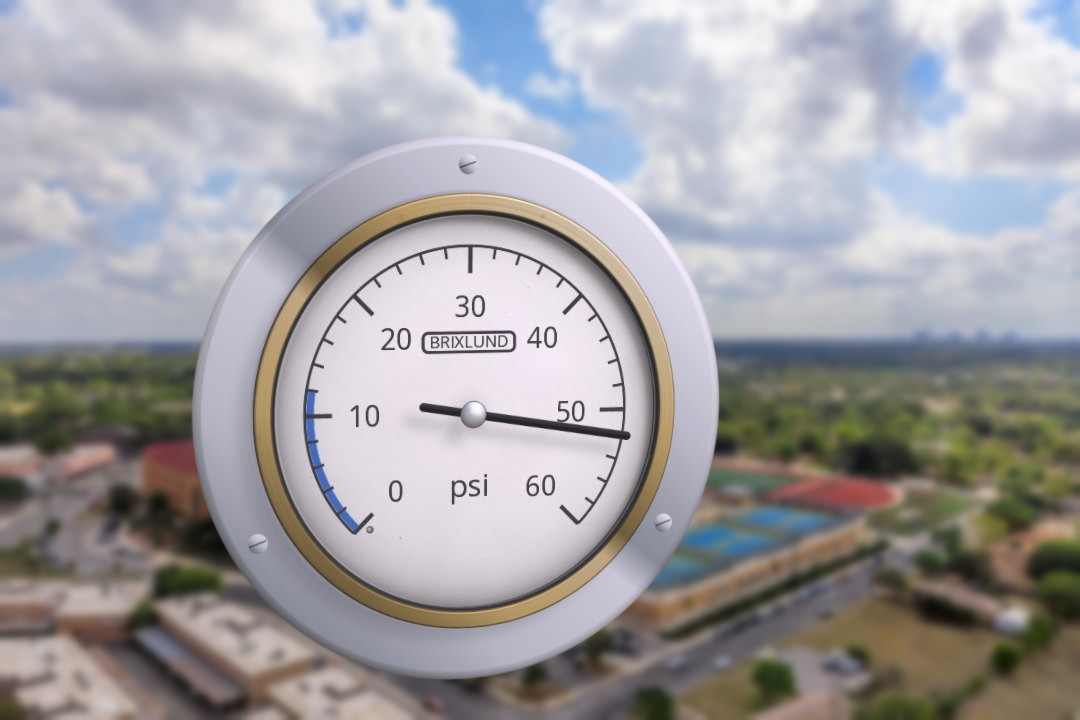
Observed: 52 psi
